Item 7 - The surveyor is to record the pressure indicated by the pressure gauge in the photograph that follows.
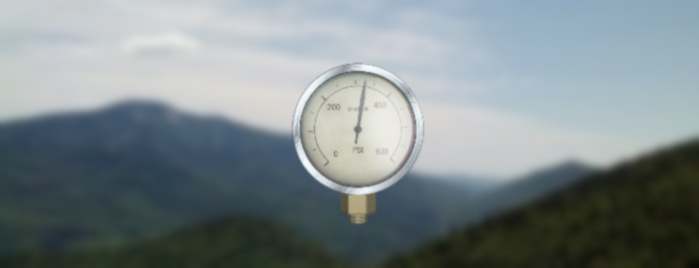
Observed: 325 psi
